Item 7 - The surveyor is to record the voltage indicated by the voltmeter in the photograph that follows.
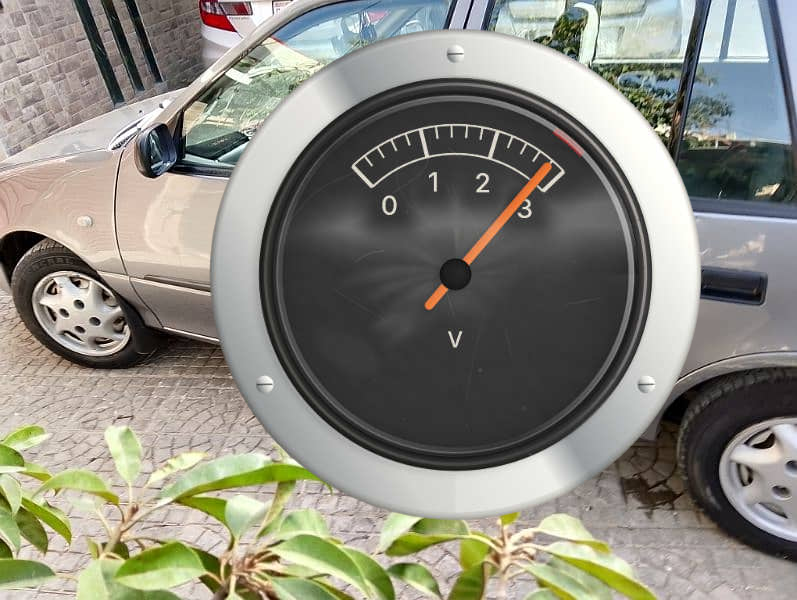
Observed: 2.8 V
